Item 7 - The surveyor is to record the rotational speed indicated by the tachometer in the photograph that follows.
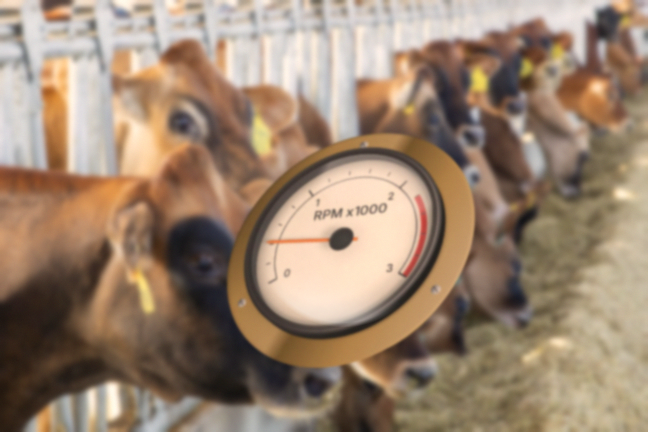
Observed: 400 rpm
